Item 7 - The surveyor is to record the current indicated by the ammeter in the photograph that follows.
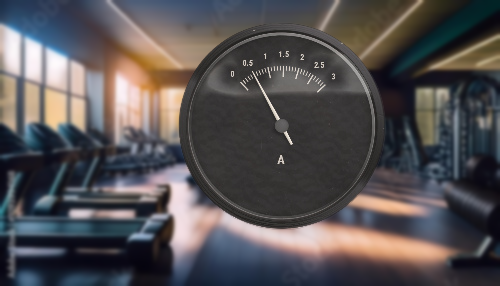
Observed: 0.5 A
